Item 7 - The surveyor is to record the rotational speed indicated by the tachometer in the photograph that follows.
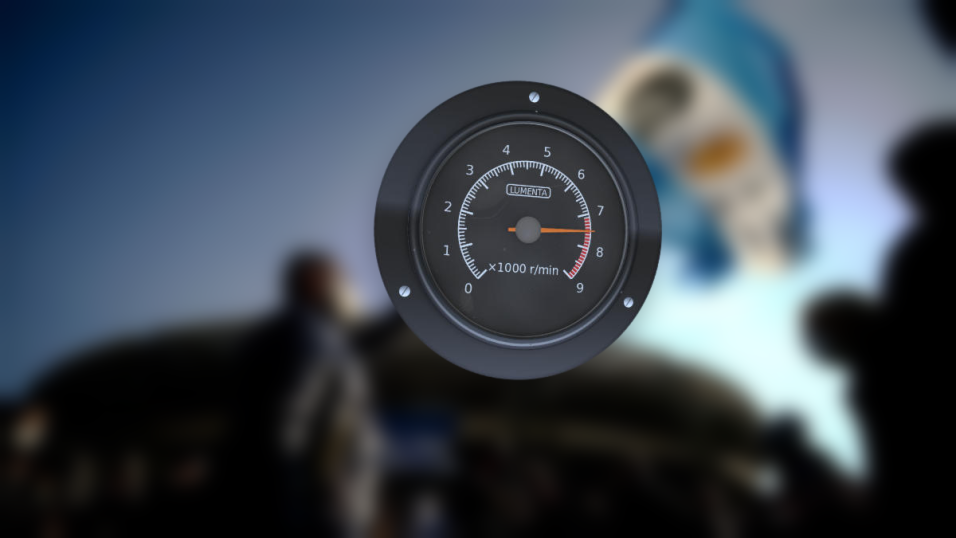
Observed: 7500 rpm
